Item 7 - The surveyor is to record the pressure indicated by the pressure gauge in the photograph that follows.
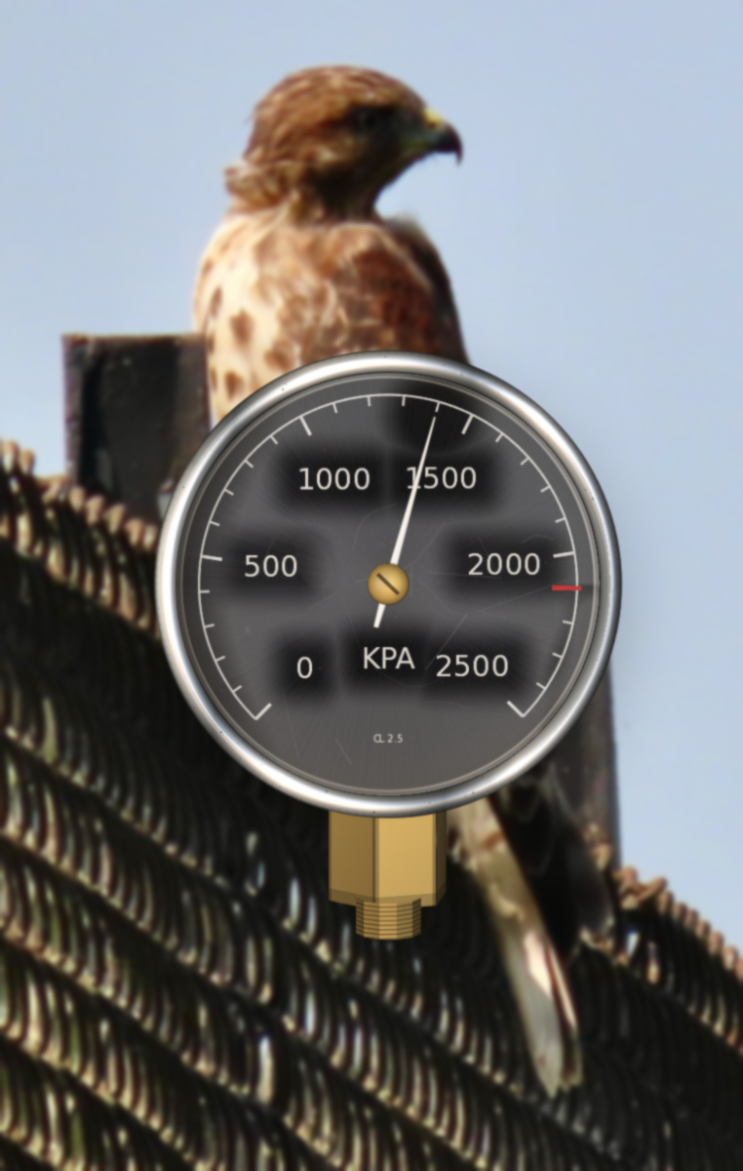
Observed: 1400 kPa
